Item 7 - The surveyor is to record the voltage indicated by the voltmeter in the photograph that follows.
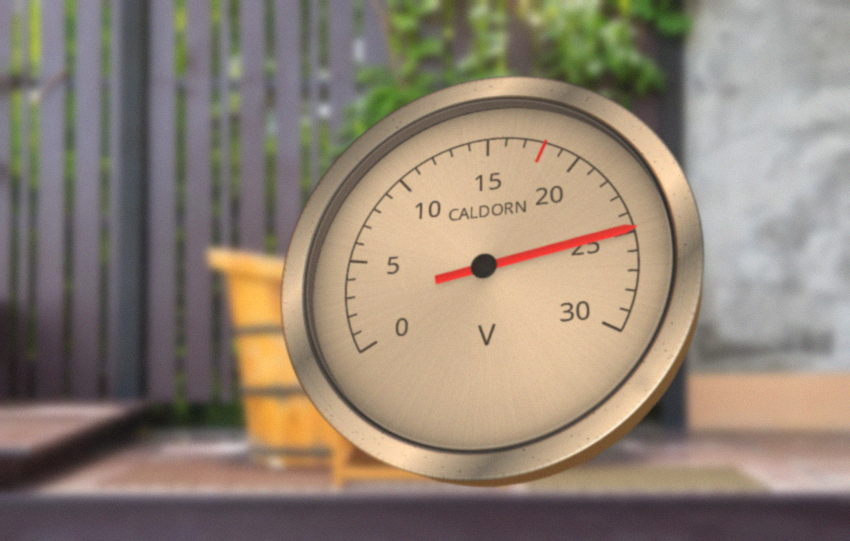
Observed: 25 V
